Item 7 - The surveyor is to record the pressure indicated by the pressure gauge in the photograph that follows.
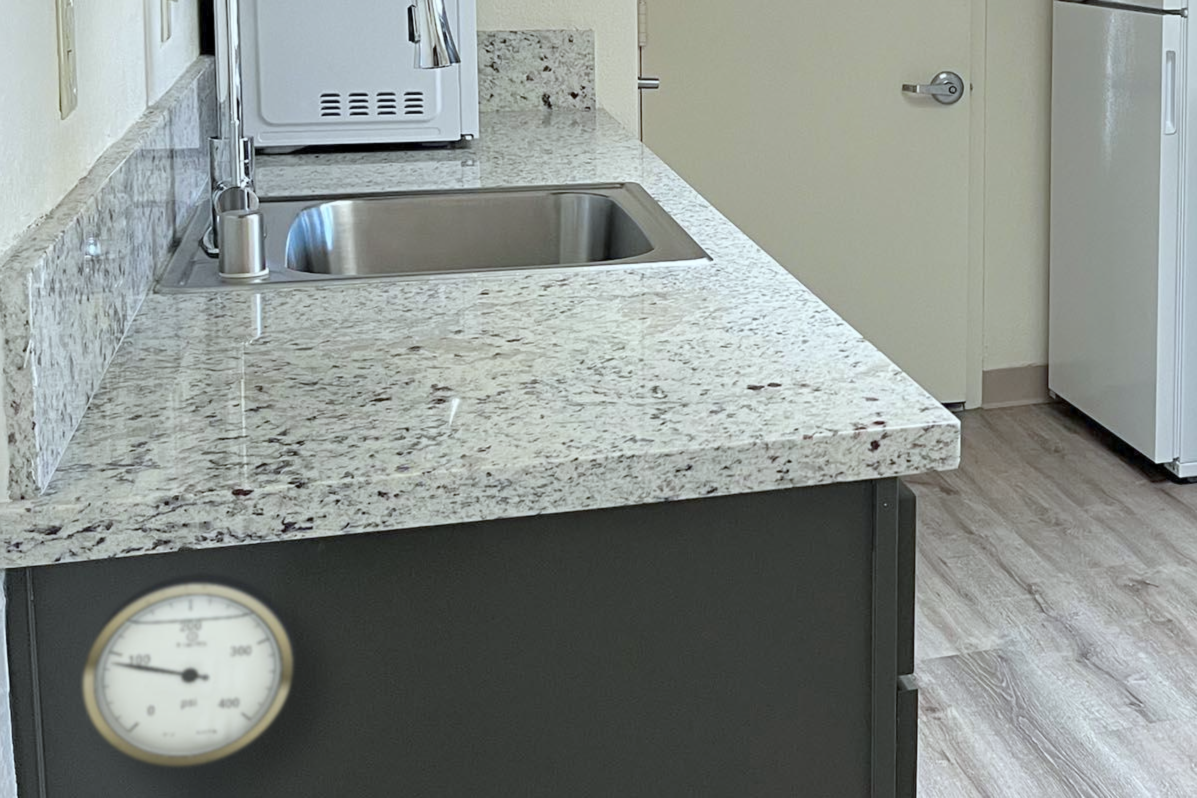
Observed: 90 psi
